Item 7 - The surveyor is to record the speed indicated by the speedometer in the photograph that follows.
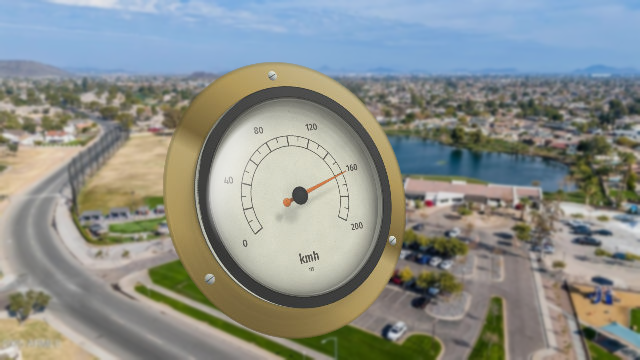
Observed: 160 km/h
